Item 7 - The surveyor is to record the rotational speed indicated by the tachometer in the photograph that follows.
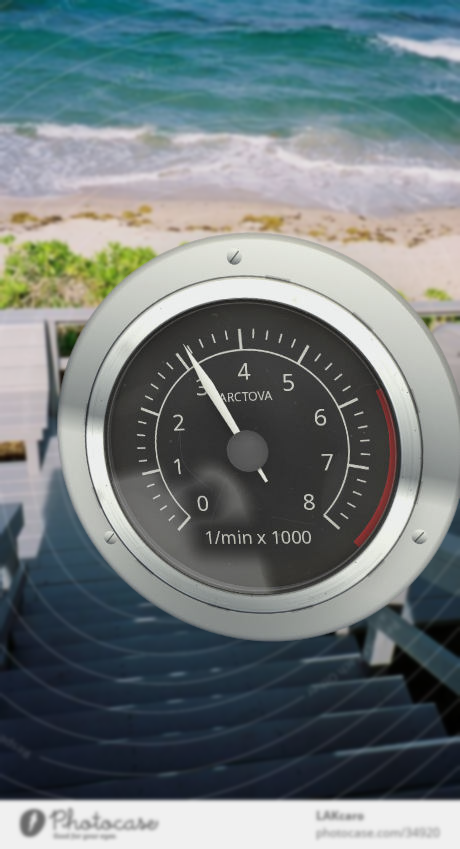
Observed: 3200 rpm
